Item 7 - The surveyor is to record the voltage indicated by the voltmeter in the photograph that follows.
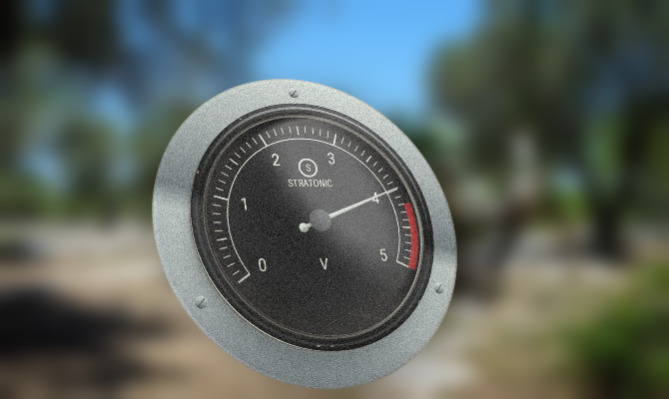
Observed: 4 V
